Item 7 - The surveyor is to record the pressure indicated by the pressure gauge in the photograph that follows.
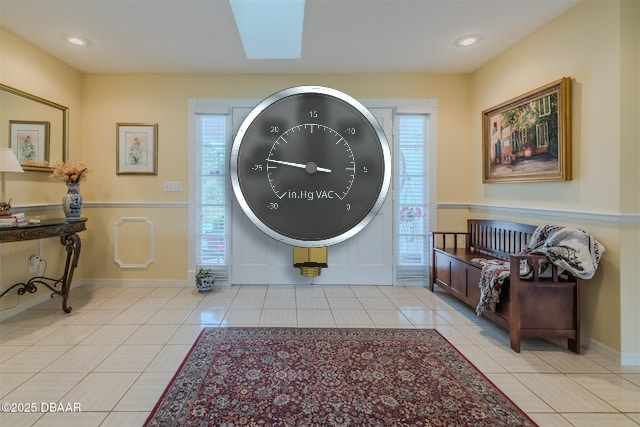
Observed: -24 inHg
